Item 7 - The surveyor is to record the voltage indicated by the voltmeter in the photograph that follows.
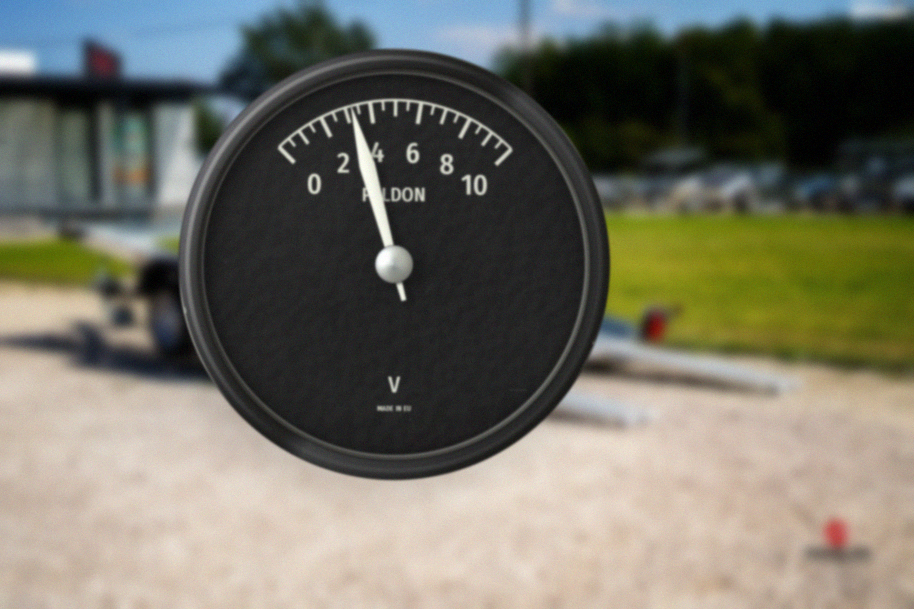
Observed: 3.25 V
